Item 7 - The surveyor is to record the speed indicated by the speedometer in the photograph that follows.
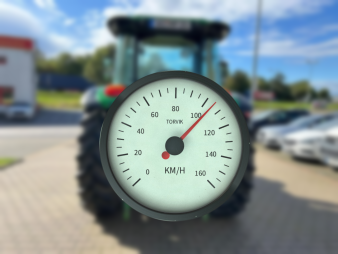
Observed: 105 km/h
